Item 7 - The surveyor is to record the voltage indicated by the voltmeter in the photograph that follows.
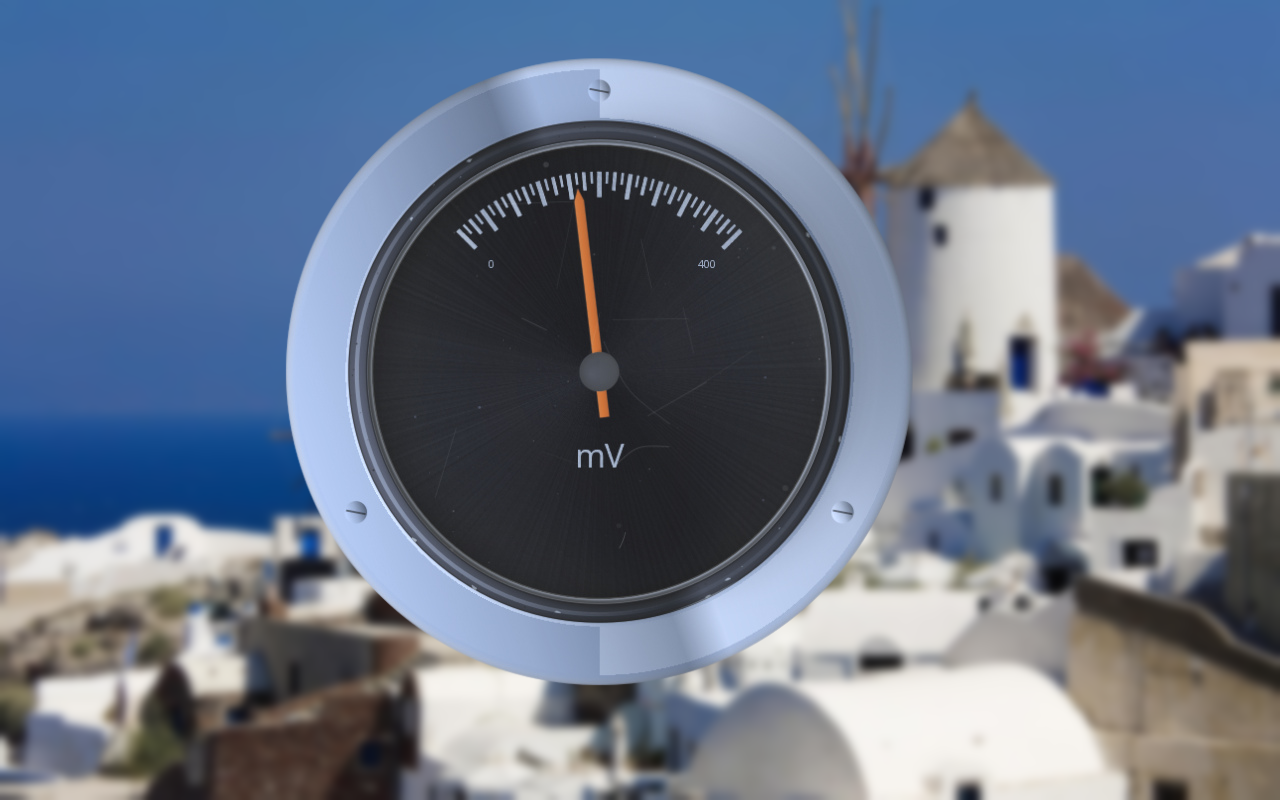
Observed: 170 mV
